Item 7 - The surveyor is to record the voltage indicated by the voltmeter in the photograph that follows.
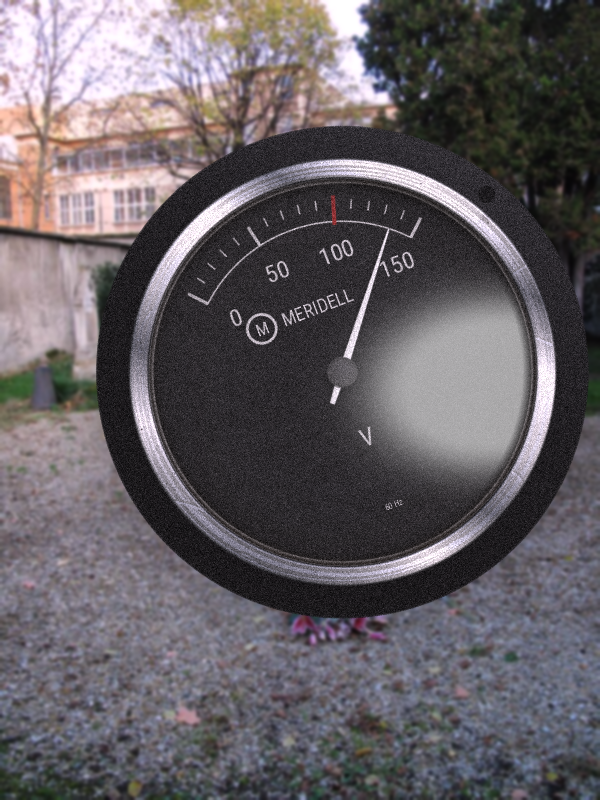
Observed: 135 V
